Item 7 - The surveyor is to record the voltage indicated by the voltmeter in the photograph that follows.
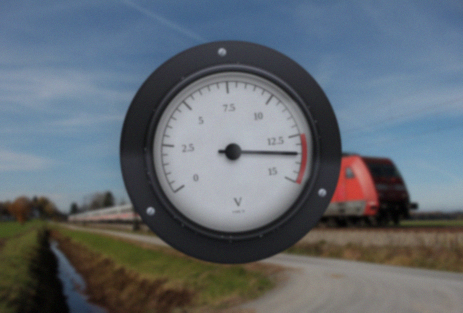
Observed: 13.5 V
